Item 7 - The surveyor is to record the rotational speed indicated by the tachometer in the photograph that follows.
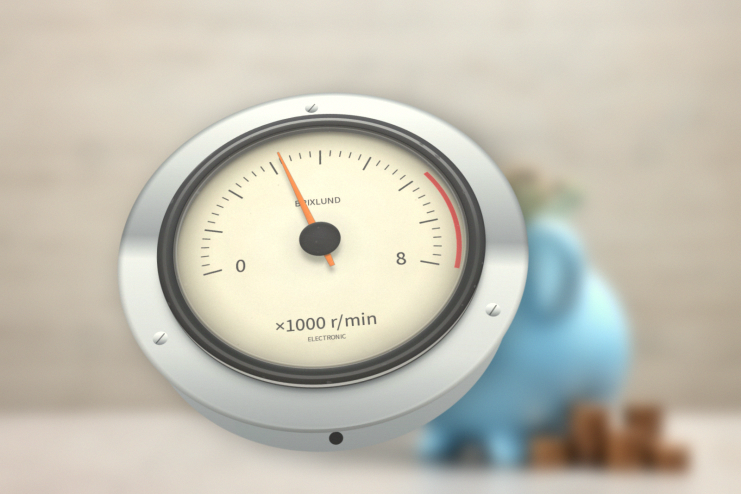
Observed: 3200 rpm
